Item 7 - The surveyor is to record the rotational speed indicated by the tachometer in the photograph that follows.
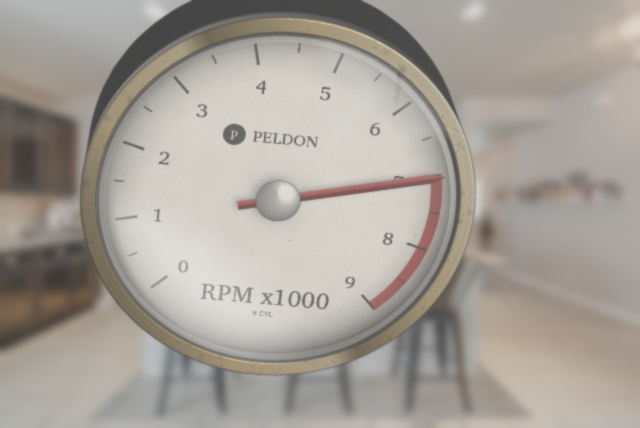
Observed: 7000 rpm
